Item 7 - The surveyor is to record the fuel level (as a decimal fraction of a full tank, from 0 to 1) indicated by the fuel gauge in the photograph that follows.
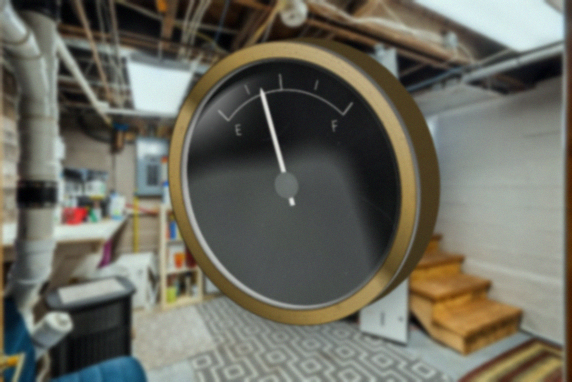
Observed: 0.375
